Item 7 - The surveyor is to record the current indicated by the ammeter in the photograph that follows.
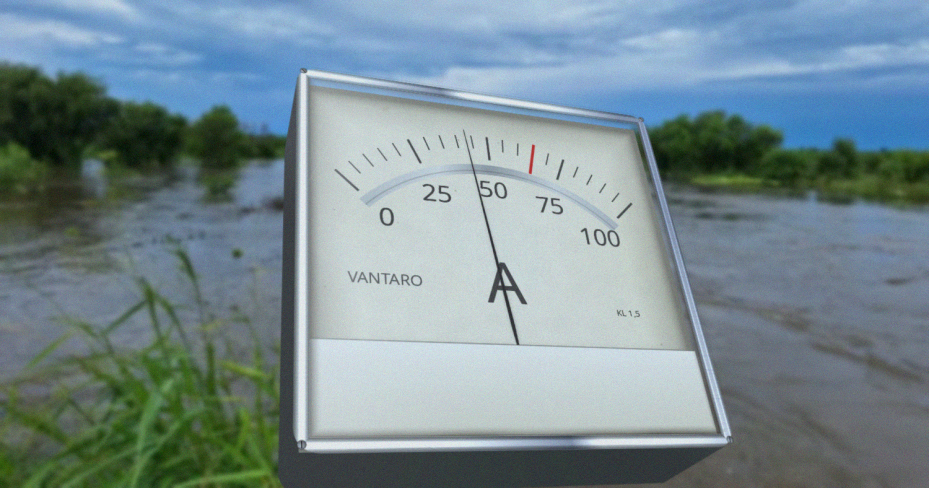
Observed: 42.5 A
